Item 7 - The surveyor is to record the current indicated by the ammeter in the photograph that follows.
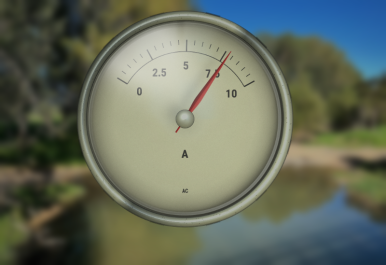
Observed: 7.75 A
